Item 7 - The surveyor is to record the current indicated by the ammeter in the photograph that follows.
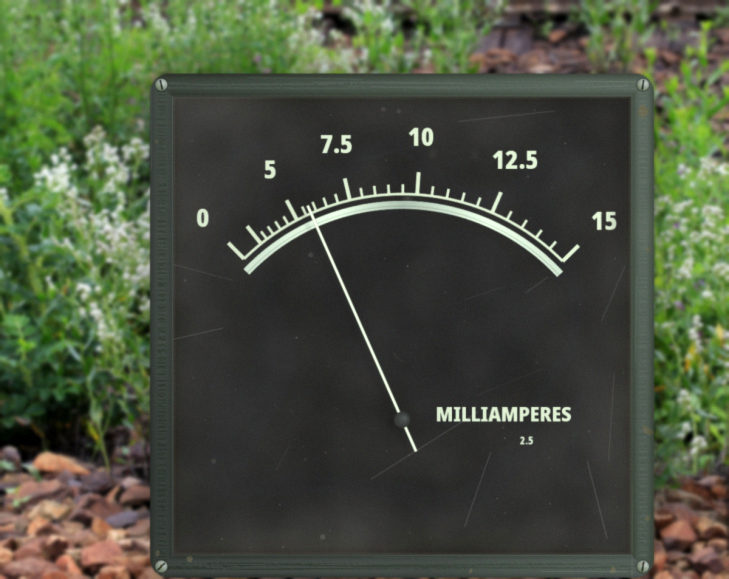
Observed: 5.75 mA
